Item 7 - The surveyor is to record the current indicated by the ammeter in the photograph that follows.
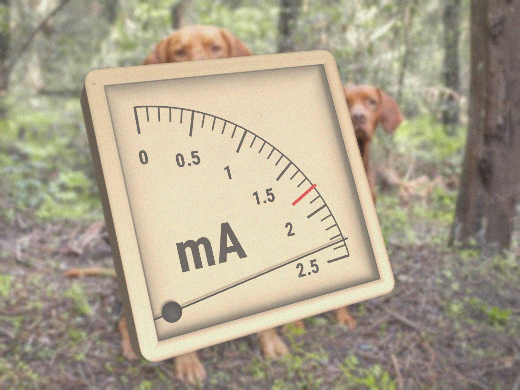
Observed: 2.35 mA
